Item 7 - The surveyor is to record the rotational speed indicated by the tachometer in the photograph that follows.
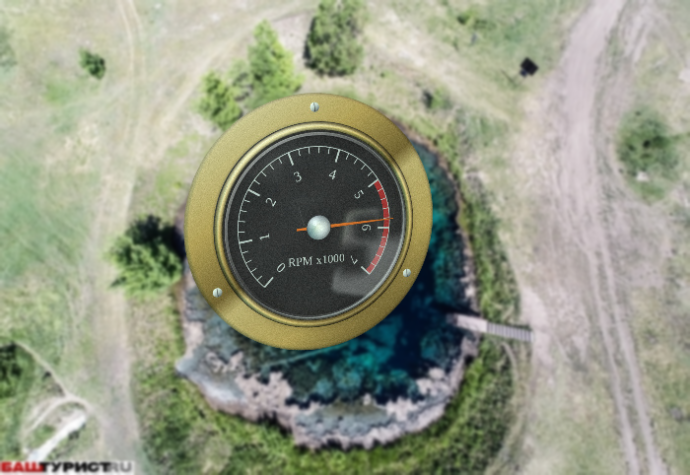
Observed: 5800 rpm
